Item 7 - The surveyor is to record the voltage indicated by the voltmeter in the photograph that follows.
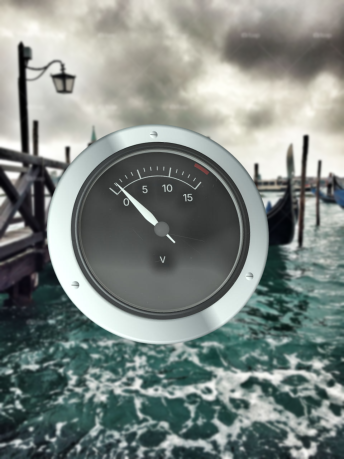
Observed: 1 V
